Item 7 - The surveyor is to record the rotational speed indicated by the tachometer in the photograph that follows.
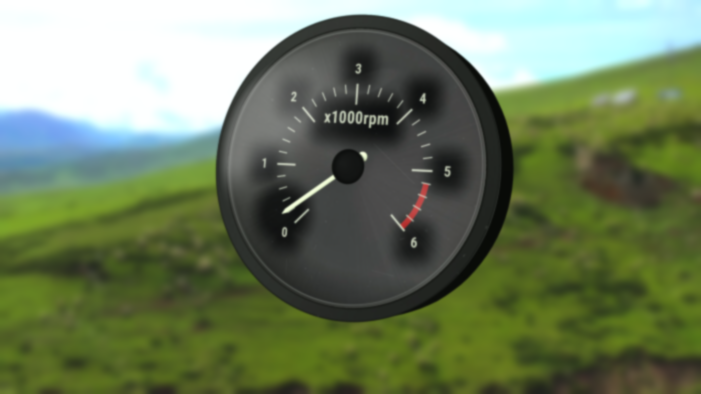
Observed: 200 rpm
